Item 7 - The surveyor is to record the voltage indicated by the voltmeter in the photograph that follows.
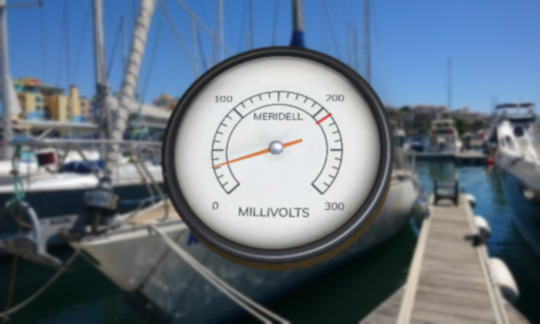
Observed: 30 mV
